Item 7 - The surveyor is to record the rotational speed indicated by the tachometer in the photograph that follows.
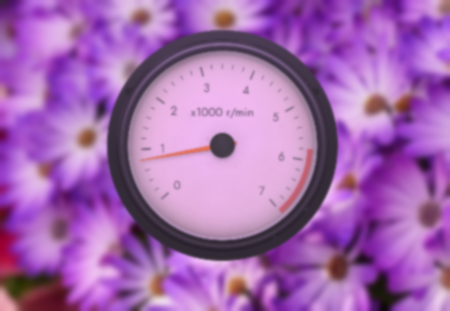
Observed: 800 rpm
